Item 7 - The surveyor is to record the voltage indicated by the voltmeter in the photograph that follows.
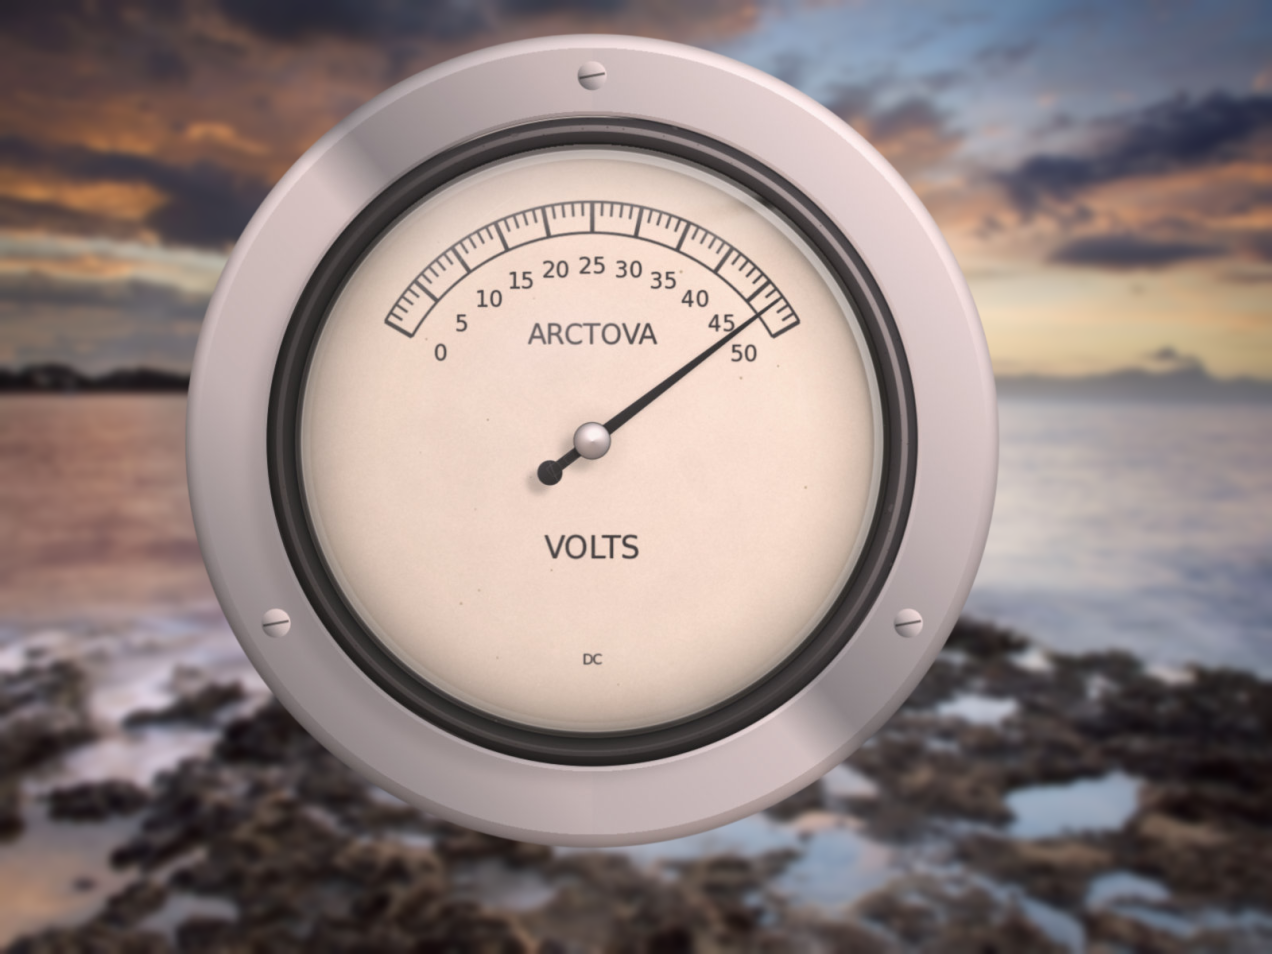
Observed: 47 V
